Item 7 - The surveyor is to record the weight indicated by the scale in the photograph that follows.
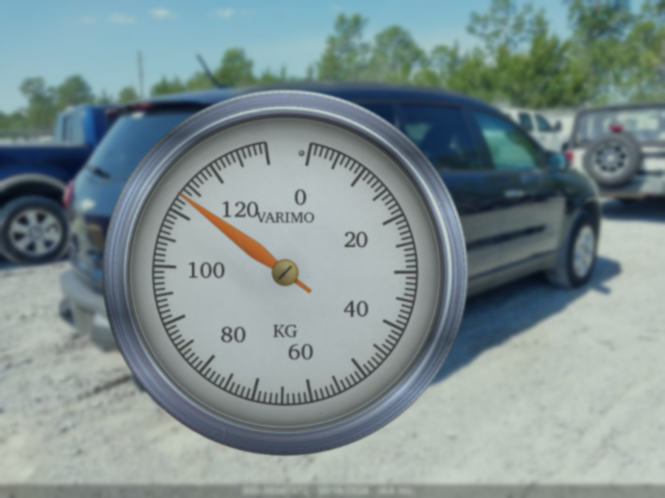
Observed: 113 kg
